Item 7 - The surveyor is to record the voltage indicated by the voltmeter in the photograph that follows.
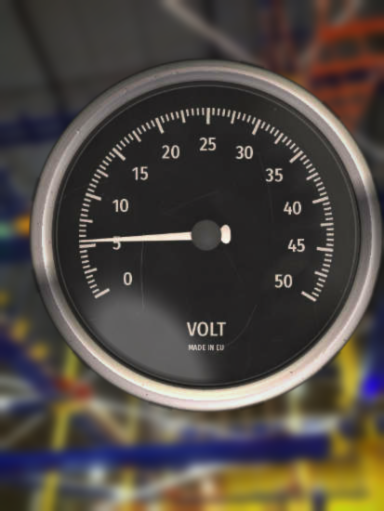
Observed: 5.5 V
